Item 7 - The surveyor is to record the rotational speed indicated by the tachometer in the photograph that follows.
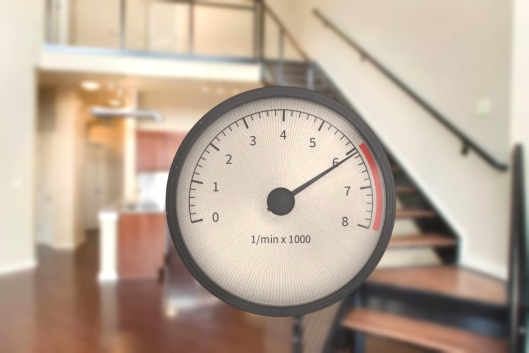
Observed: 6100 rpm
